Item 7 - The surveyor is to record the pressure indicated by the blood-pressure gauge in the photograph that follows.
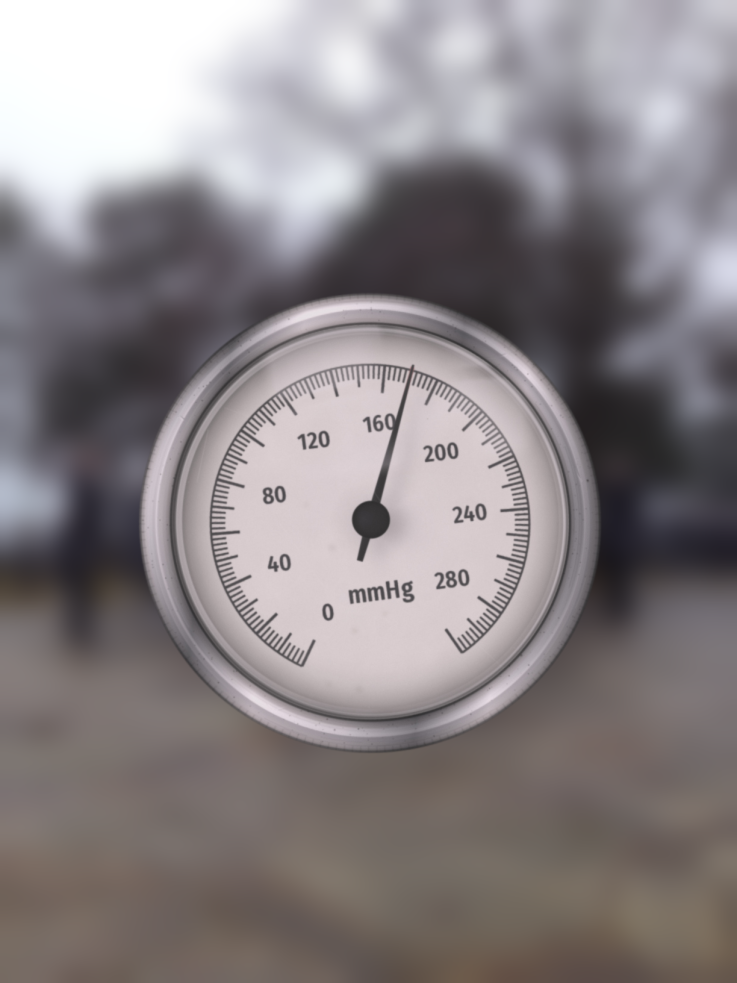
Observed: 170 mmHg
